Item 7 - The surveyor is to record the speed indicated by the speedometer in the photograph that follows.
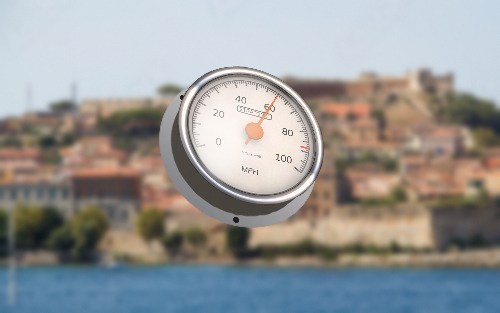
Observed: 60 mph
